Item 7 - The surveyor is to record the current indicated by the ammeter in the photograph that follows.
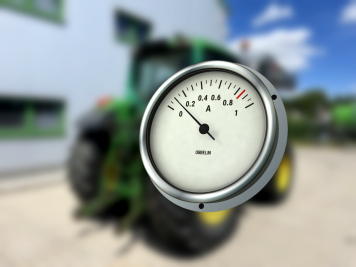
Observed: 0.1 A
